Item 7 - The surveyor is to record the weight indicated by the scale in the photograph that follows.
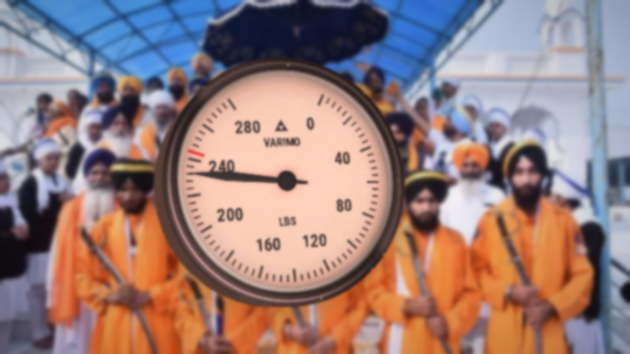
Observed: 232 lb
